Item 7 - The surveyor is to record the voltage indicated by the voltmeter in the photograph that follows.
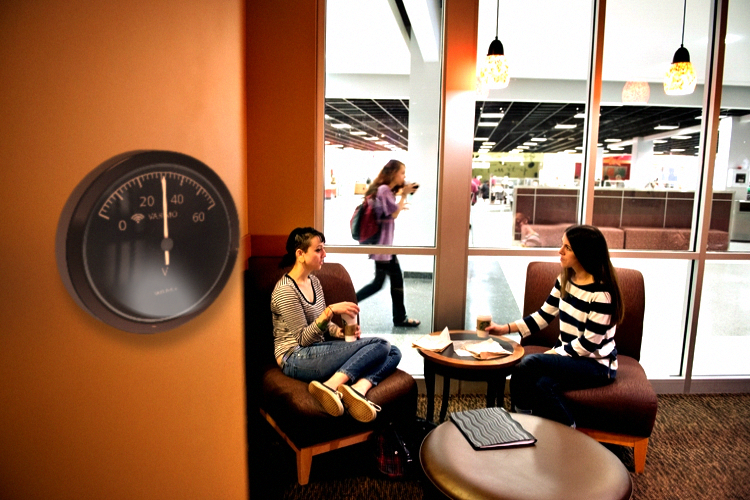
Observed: 30 V
